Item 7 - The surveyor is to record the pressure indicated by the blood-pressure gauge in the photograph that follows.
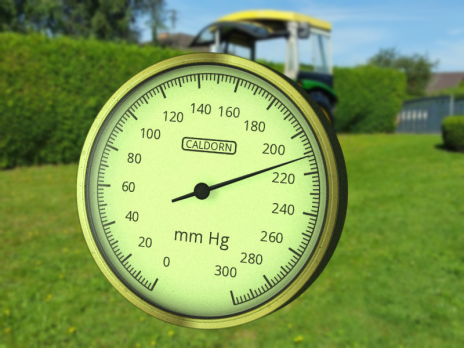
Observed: 212 mmHg
